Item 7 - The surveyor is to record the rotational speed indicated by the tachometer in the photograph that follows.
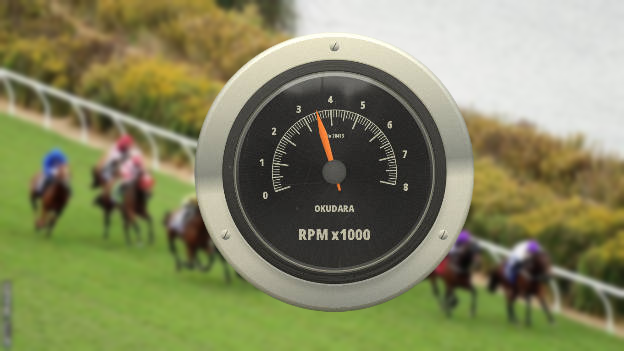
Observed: 3500 rpm
